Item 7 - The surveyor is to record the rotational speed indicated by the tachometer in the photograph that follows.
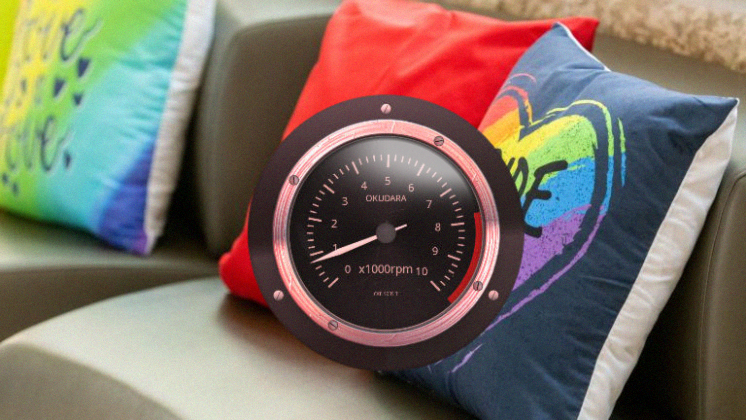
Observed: 800 rpm
